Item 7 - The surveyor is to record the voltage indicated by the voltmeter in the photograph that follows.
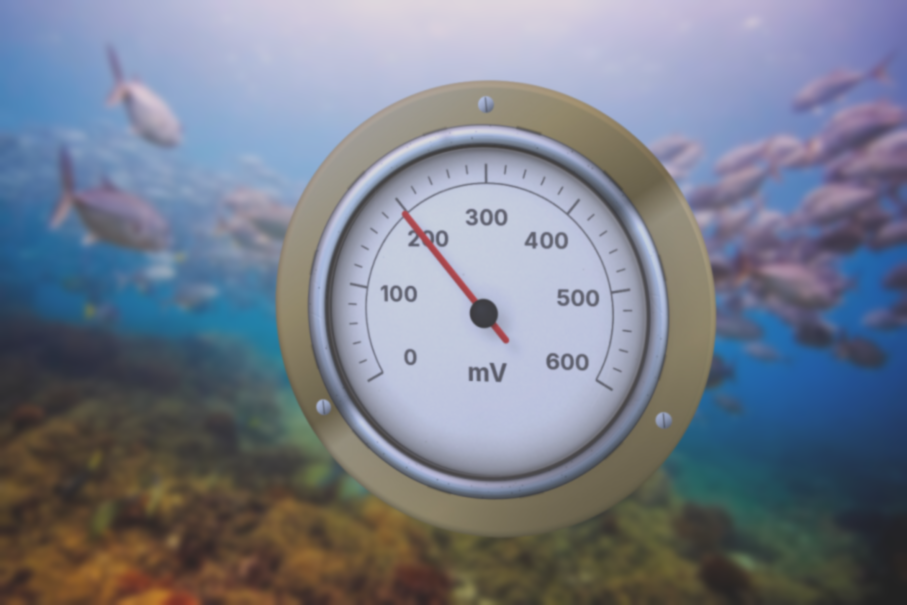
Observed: 200 mV
